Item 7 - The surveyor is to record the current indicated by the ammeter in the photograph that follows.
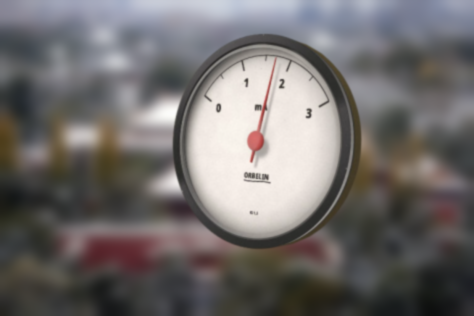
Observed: 1.75 mA
